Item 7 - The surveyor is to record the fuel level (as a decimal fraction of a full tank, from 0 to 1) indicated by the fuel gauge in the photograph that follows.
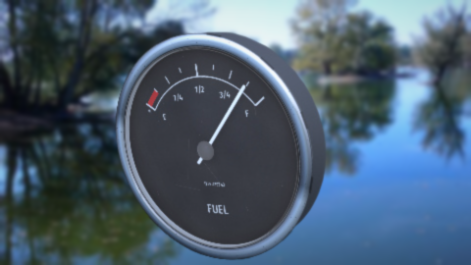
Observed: 0.875
